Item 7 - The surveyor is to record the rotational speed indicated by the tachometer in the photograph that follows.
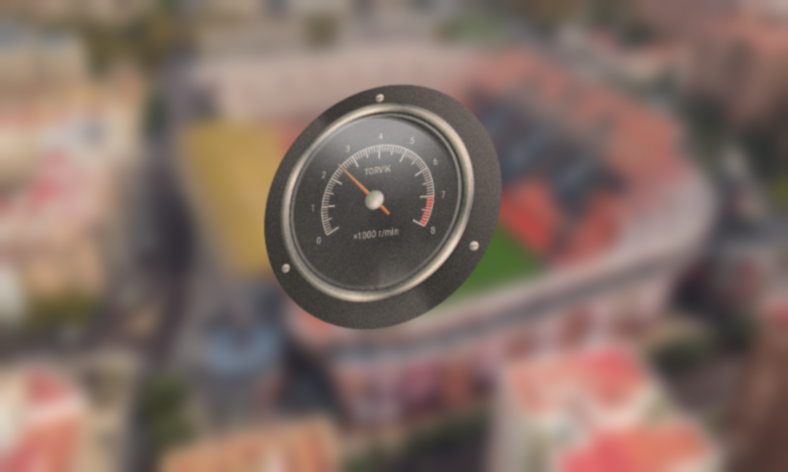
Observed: 2500 rpm
